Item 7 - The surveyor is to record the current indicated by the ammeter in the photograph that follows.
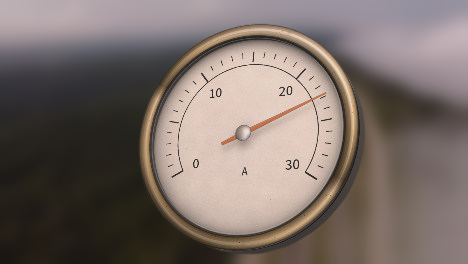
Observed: 23 A
